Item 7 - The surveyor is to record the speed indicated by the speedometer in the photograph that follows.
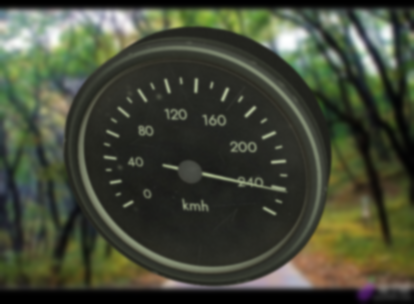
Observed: 240 km/h
